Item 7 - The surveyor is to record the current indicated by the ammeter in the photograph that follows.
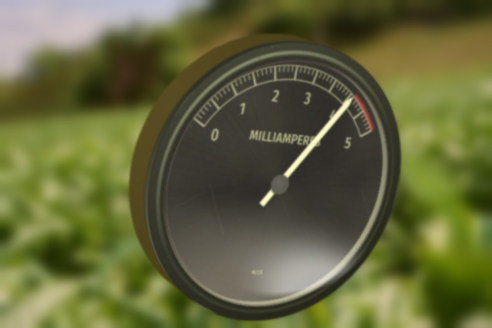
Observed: 4 mA
